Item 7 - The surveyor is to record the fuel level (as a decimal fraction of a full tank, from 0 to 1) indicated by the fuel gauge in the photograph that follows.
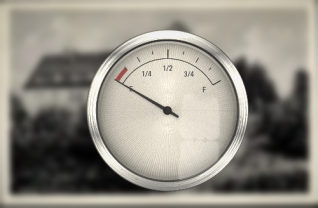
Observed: 0
